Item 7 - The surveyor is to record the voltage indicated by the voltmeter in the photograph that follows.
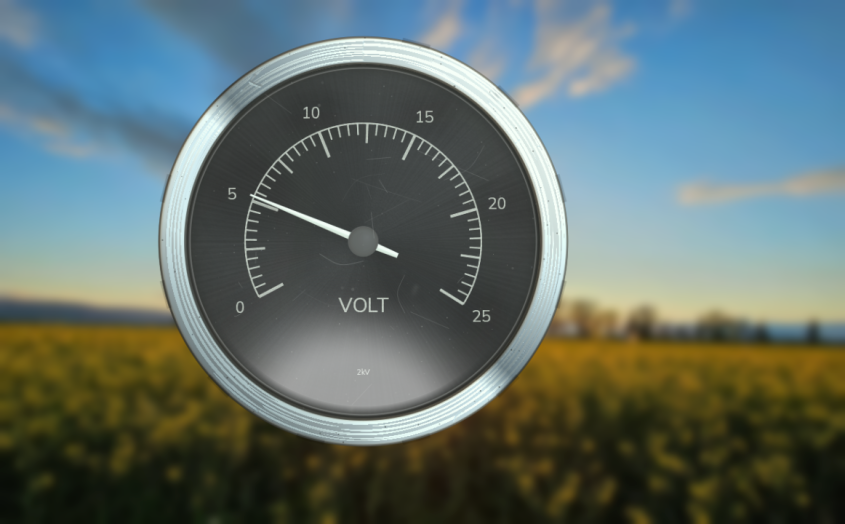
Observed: 5.25 V
